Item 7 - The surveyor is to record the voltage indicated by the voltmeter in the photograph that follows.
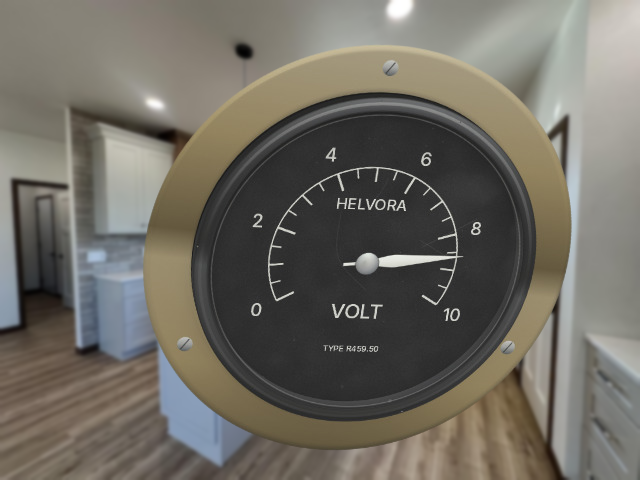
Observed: 8.5 V
